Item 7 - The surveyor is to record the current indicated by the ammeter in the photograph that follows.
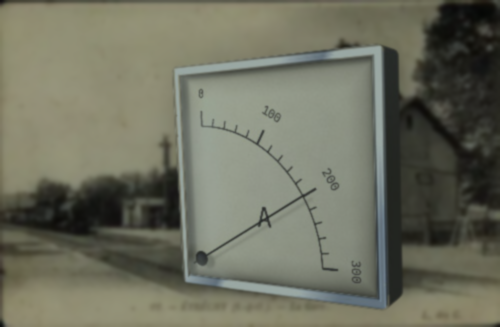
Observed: 200 A
